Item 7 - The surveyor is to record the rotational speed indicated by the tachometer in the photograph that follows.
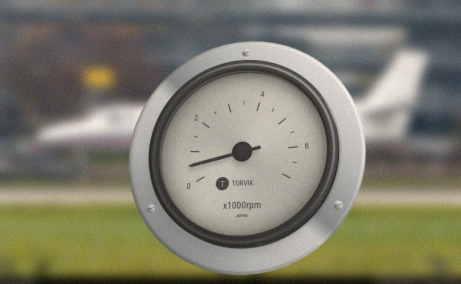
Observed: 500 rpm
